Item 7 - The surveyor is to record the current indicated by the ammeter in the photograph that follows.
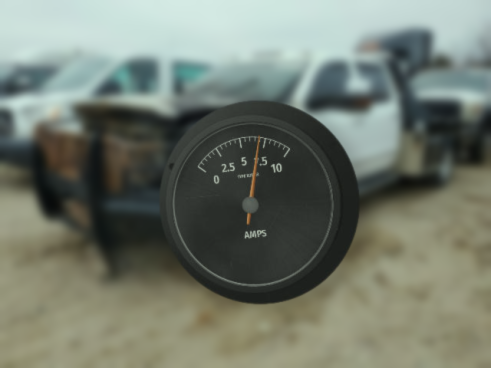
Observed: 7 A
